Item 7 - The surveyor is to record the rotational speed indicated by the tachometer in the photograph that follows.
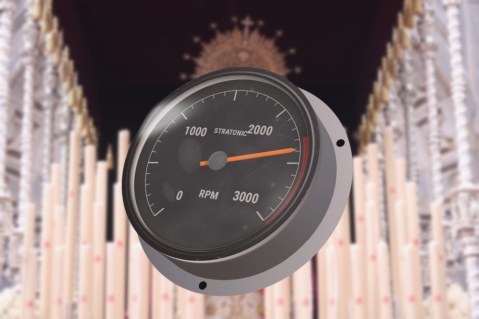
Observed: 2400 rpm
